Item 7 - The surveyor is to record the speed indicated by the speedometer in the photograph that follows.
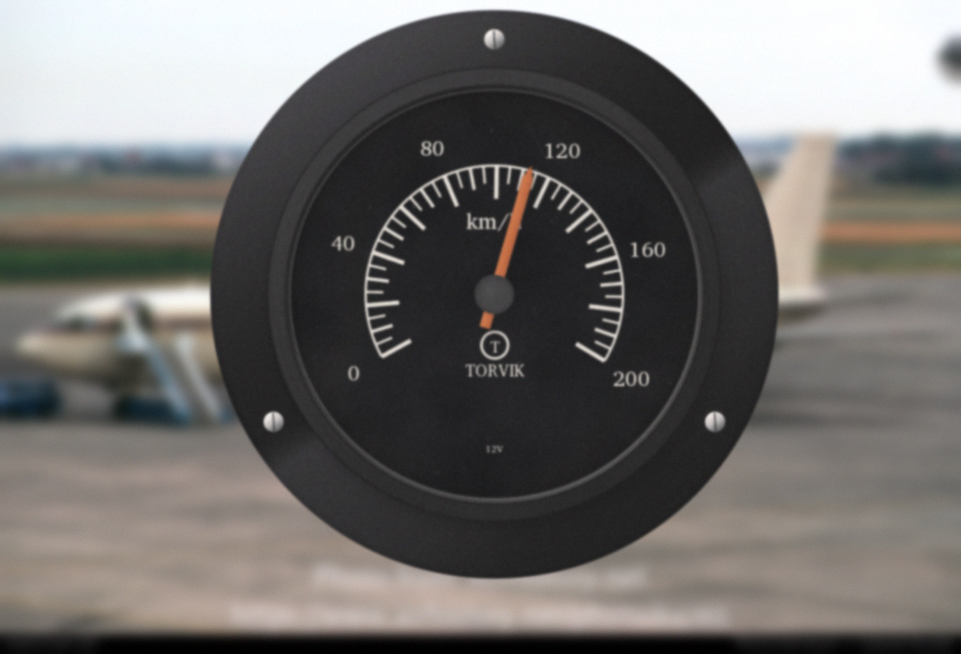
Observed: 112.5 km/h
